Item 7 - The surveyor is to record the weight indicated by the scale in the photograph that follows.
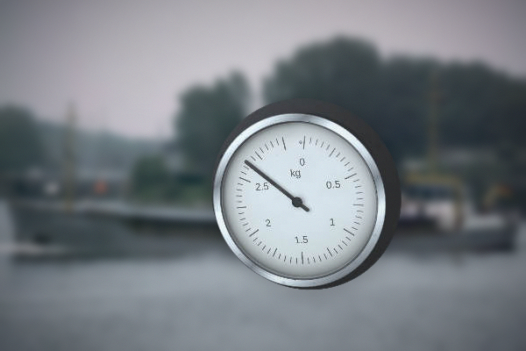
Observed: 2.65 kg
